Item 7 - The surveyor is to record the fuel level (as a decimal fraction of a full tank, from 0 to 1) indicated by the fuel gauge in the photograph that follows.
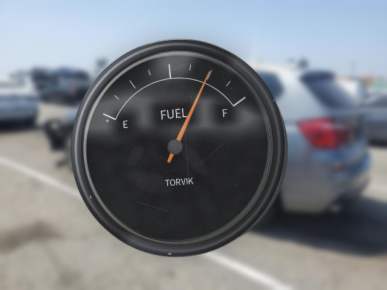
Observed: 0.75
